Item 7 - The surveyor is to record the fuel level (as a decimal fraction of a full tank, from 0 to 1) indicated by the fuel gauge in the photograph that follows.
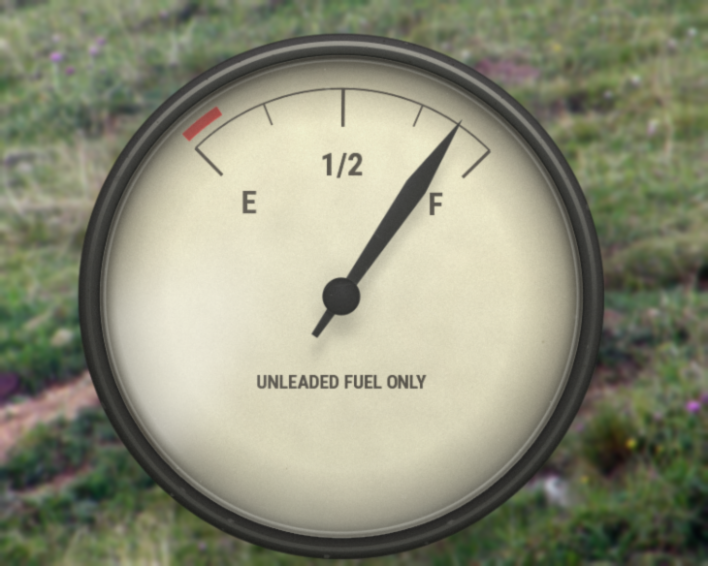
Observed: 0.875
